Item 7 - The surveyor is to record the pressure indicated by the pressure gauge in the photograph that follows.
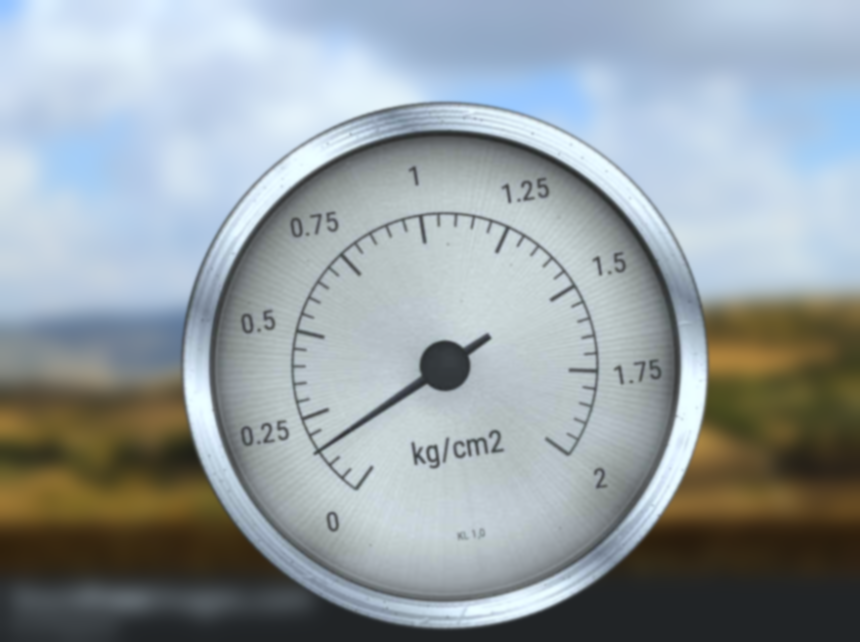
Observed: 0.15 kg/cm²
